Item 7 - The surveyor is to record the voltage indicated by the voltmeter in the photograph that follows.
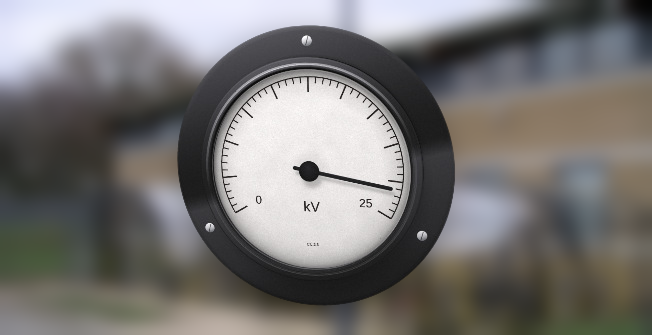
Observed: 23 kV
